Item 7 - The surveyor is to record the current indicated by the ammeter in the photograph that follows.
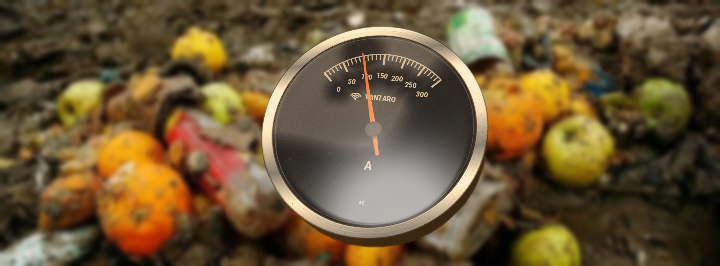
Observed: 100 A
